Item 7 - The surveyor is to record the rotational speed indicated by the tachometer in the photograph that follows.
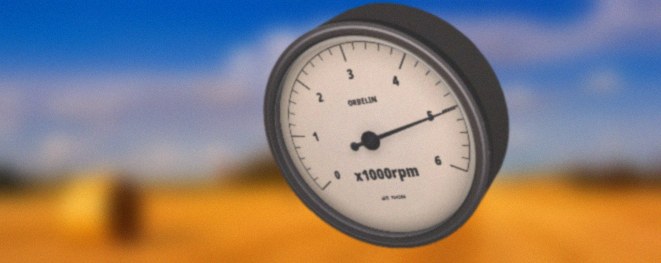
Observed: 5000 rpm
